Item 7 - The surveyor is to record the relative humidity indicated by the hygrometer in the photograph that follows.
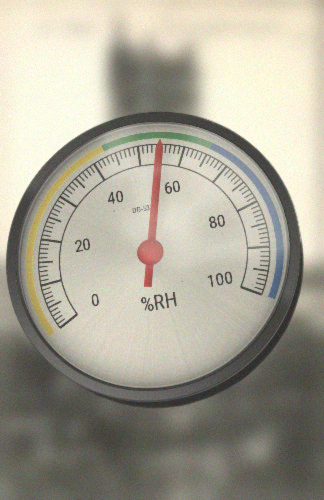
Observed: 55 %
